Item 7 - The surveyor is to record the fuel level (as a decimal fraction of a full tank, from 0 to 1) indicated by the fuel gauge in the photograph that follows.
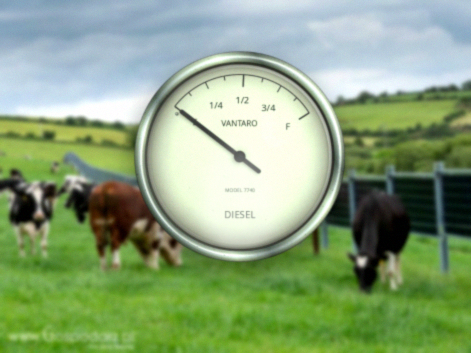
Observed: 0
